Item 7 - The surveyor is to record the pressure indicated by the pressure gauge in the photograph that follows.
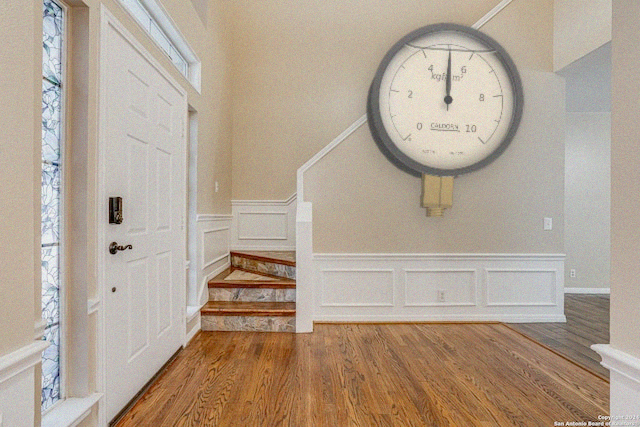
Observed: 5 kg/cm²
